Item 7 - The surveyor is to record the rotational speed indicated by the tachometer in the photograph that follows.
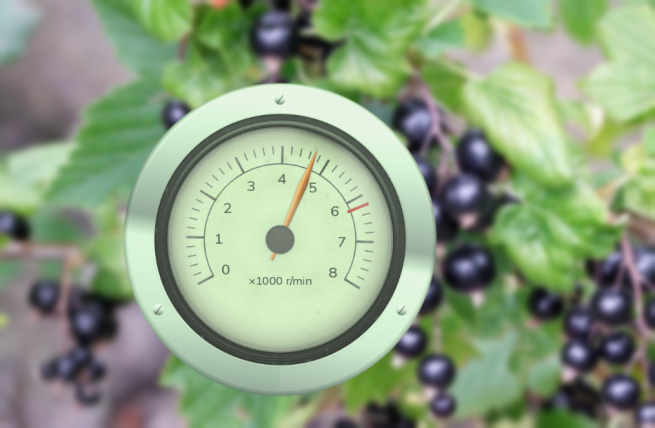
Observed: 4700 rpm
